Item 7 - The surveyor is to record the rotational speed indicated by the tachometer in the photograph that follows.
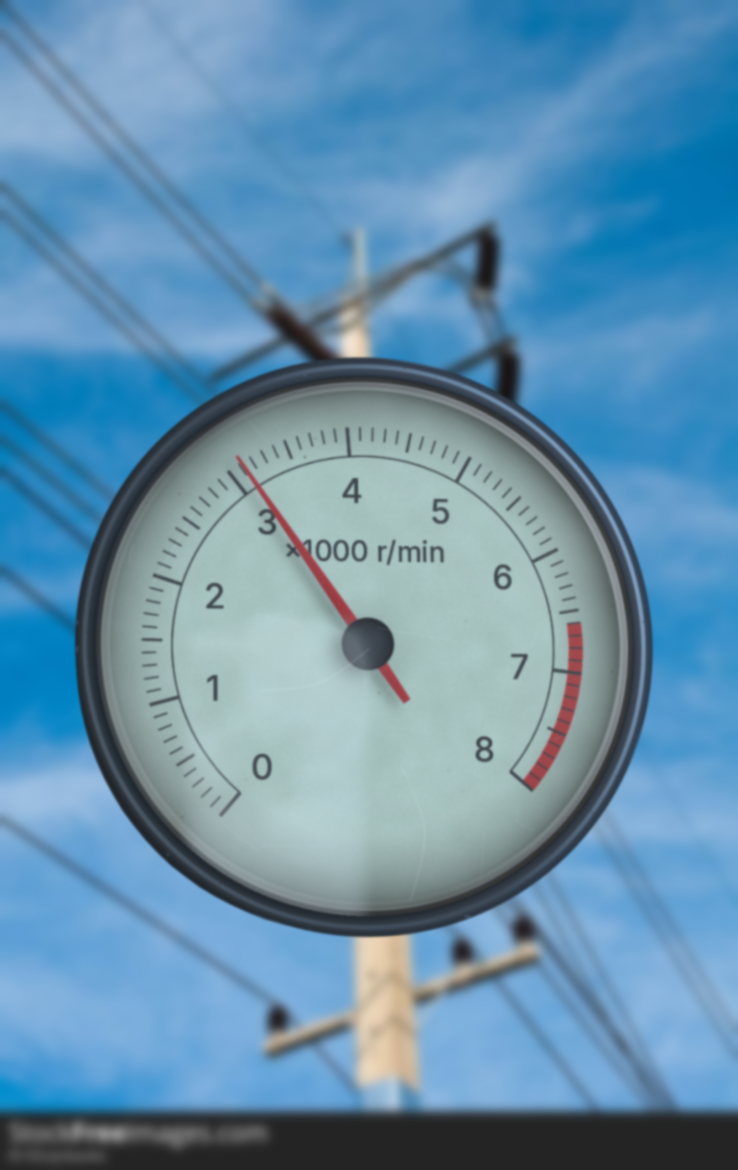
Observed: 3100 rpm
